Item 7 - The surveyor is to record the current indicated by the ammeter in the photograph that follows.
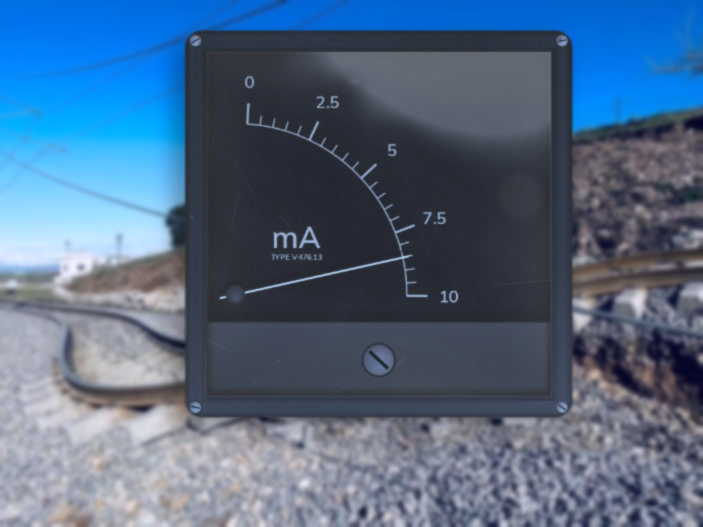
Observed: 8.5 mA
